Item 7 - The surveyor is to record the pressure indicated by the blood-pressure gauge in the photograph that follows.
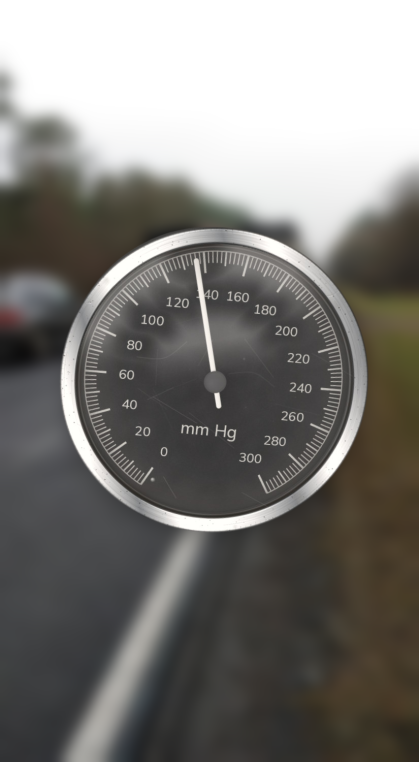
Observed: 136 mmHg
